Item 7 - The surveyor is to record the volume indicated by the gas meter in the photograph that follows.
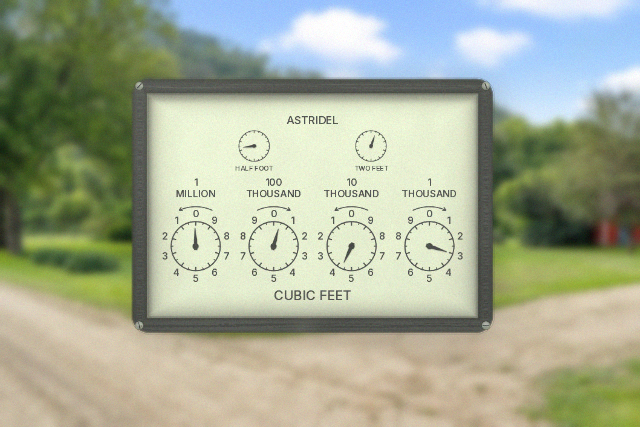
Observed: 4300 ft³
